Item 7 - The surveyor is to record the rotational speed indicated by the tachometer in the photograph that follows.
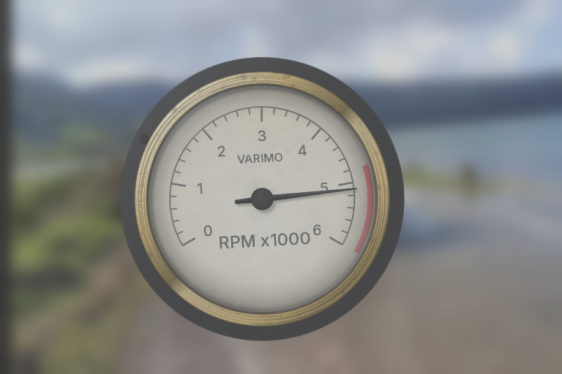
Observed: 5100 rpm
